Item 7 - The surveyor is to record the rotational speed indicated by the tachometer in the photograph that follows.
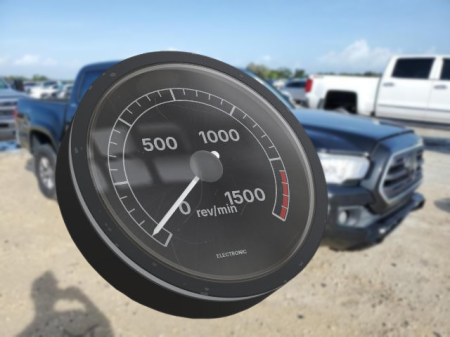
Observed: 50 rpm
